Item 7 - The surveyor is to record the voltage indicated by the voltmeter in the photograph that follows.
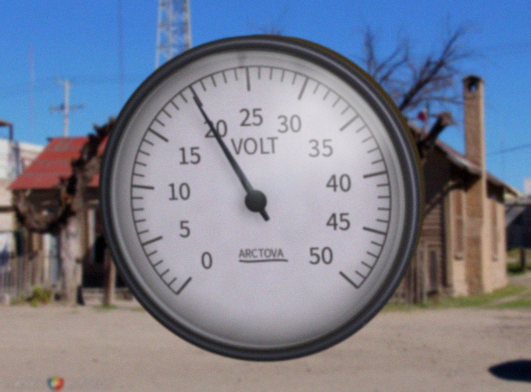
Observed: 20 V
